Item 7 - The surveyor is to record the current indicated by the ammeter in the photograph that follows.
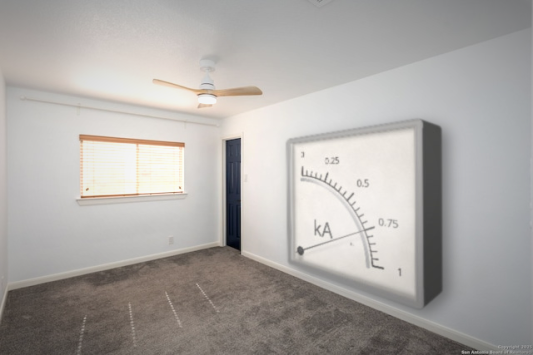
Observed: 0.75 kA
